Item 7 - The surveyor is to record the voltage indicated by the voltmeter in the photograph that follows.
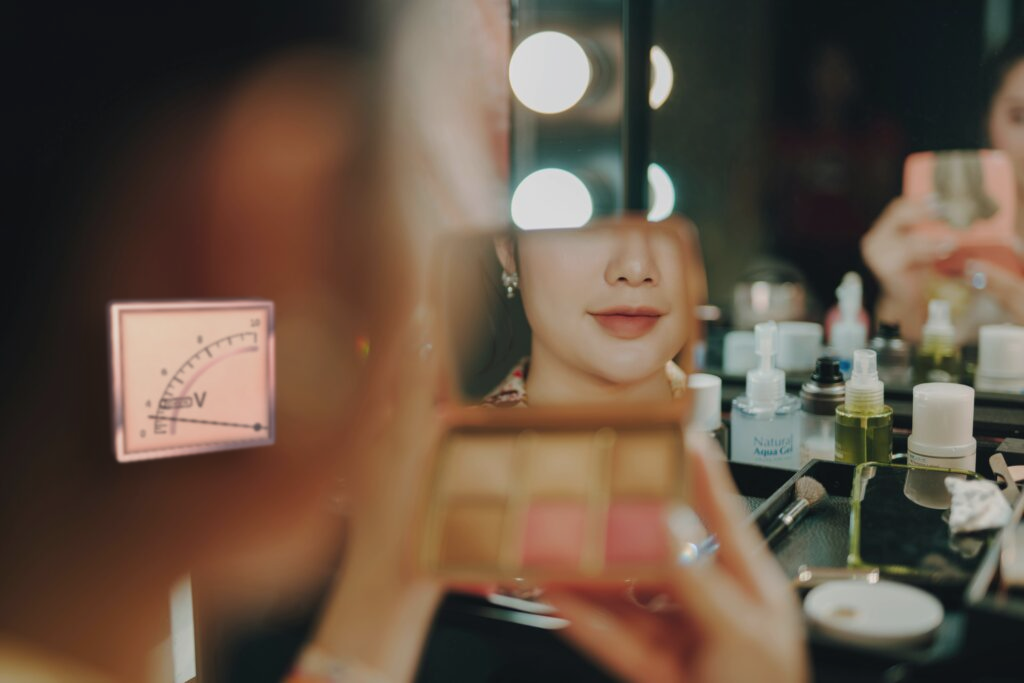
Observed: 3 V
